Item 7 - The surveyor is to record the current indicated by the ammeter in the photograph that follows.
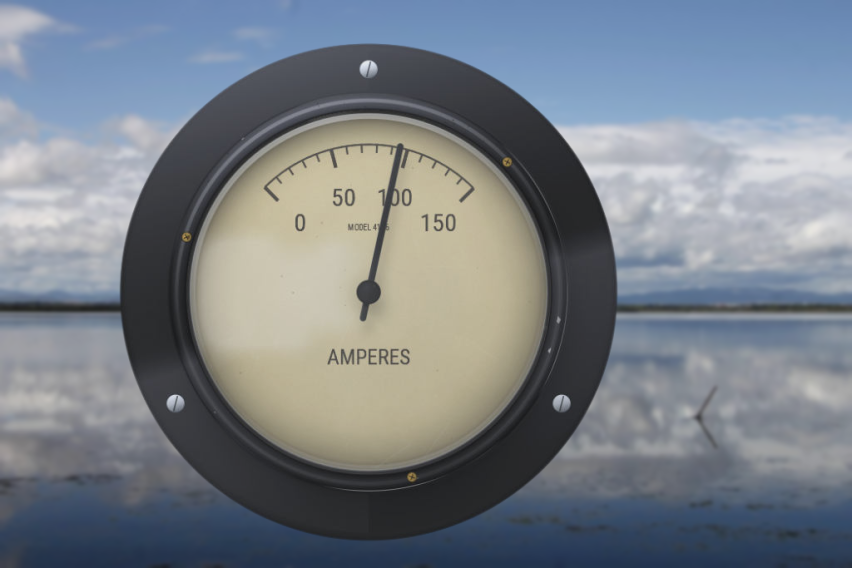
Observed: 95 A
